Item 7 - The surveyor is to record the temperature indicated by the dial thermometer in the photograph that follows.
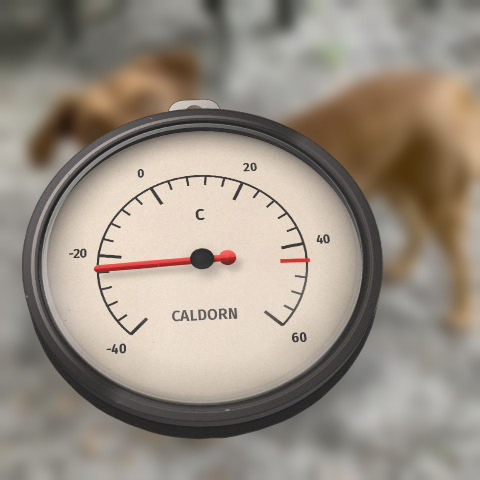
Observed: -24 °C
